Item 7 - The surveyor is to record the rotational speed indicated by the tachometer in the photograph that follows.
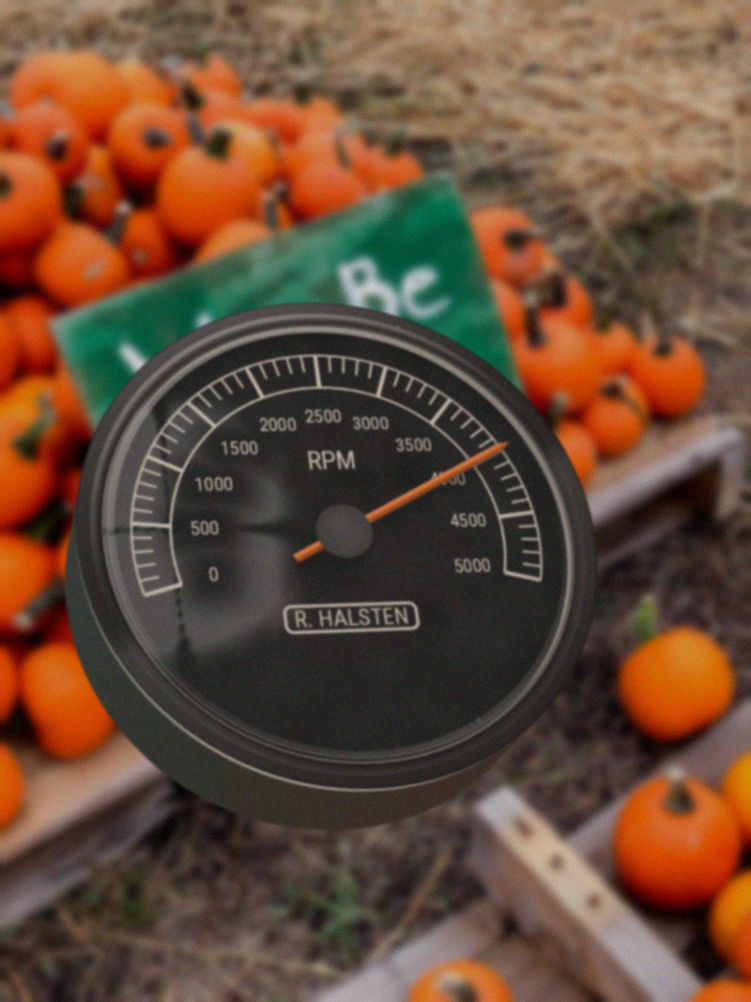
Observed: 4000 rpm
